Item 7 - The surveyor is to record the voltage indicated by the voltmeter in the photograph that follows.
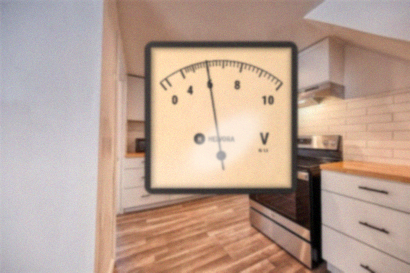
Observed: 6 V
